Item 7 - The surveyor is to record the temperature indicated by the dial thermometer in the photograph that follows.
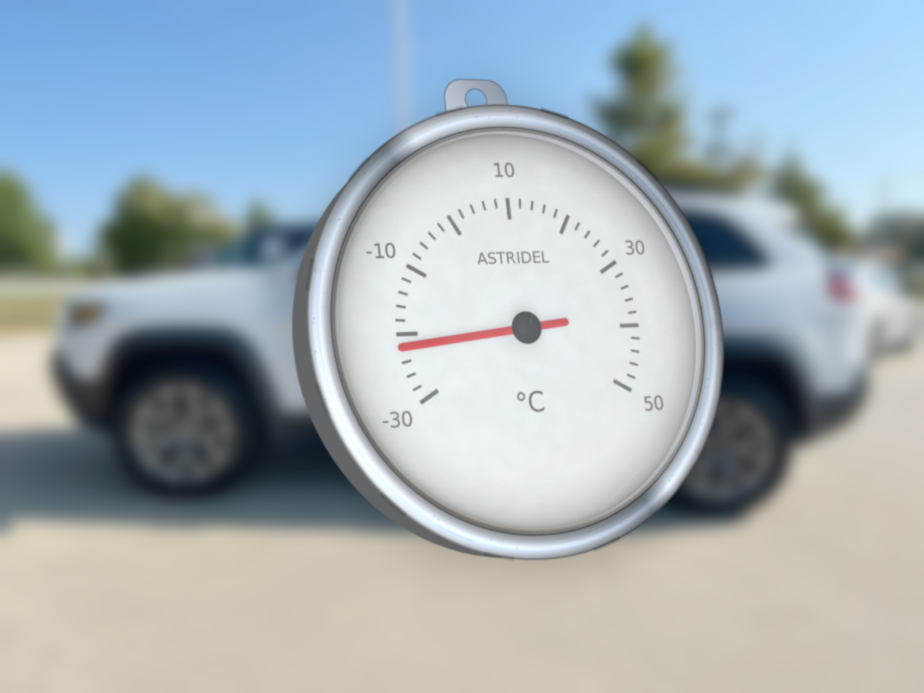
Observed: -22 °C
